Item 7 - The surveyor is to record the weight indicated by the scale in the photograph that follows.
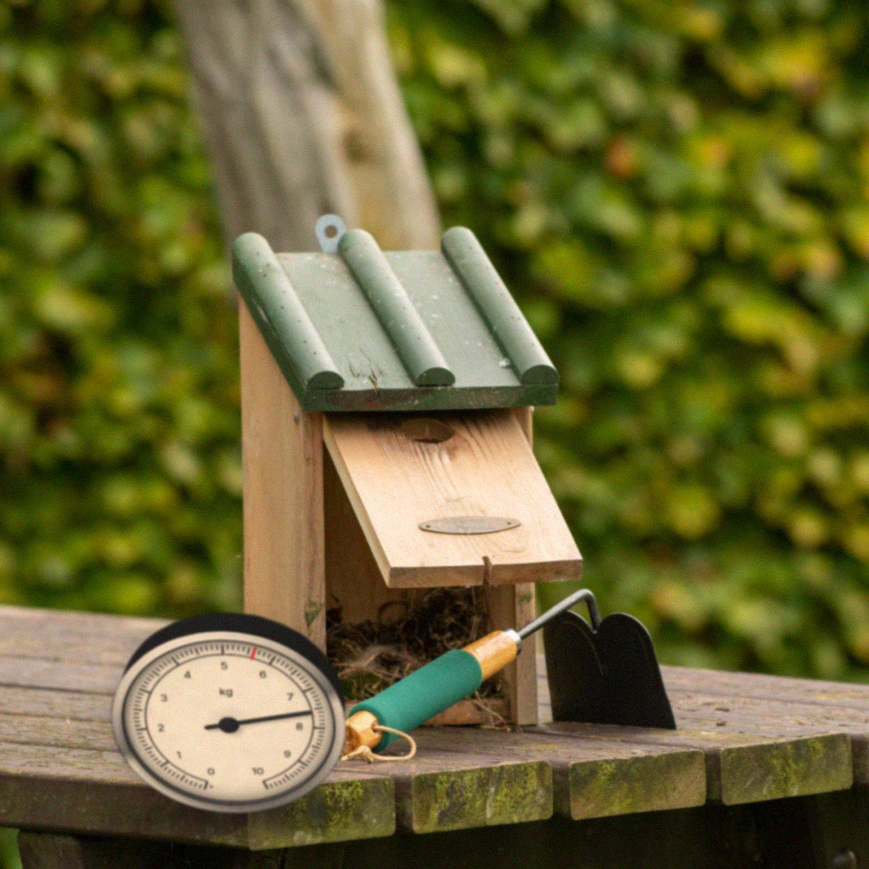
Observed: 7.5 kg
